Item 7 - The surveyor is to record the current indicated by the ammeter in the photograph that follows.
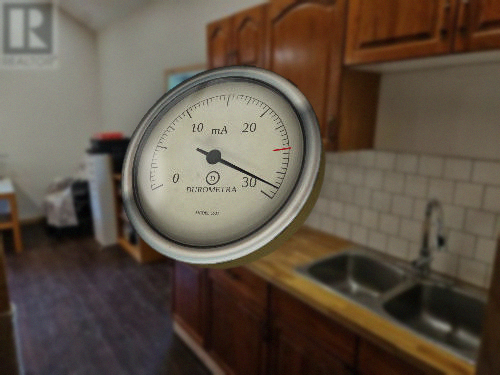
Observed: 29 mA
